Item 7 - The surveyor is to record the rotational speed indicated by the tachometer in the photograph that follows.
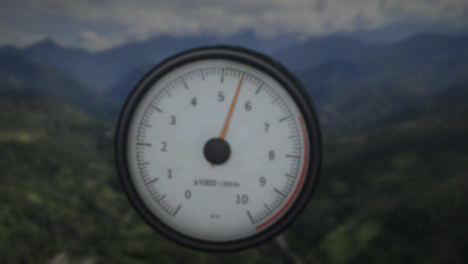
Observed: 5500 rpm
